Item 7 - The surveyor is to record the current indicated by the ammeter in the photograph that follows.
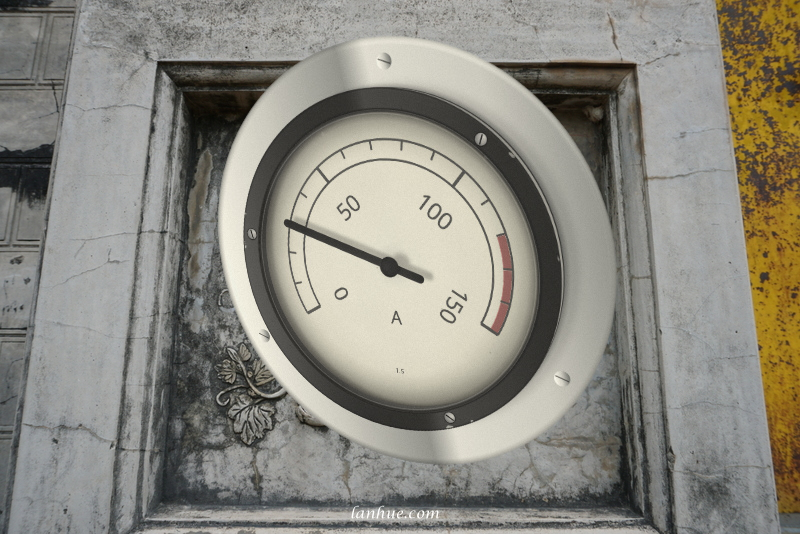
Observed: 30 A
